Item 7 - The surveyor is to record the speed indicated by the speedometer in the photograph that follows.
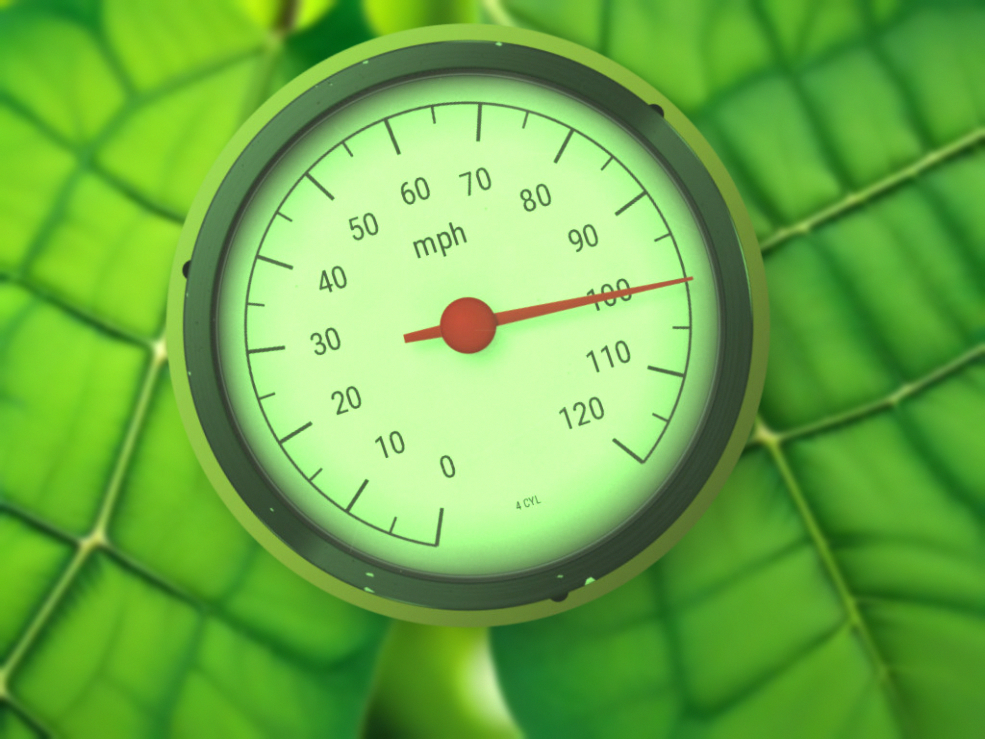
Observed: 100 mph
